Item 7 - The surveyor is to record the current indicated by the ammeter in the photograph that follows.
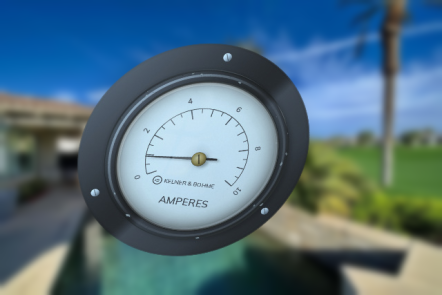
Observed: 1 A
